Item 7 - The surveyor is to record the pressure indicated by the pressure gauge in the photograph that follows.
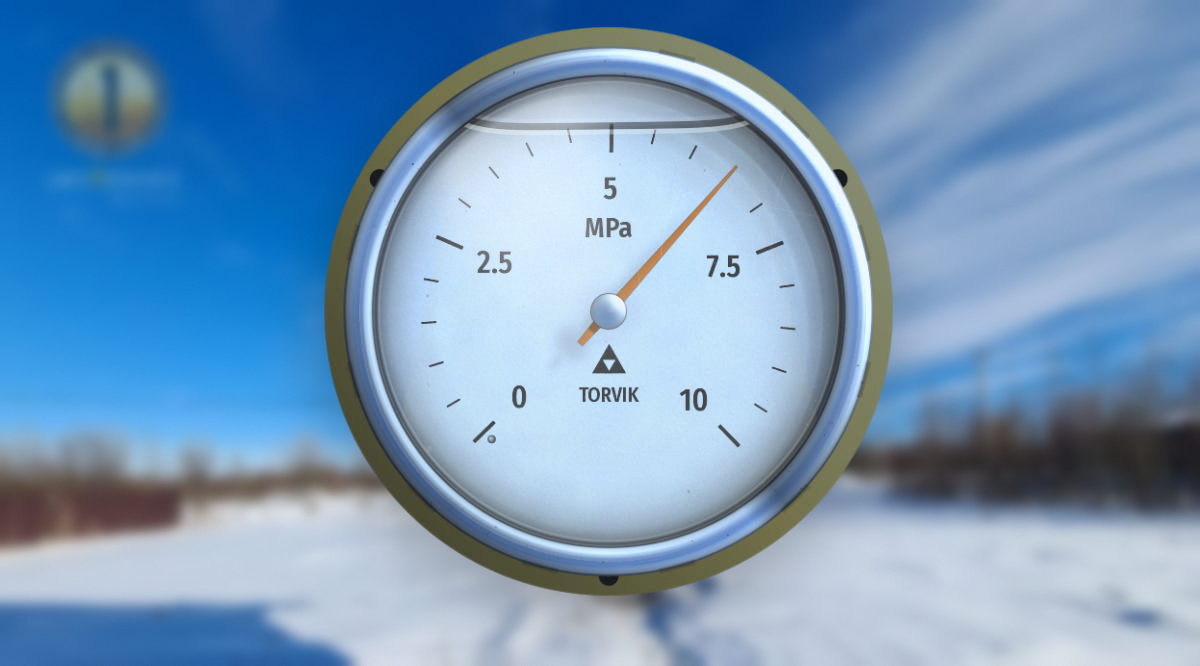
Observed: 6.5 MPa
